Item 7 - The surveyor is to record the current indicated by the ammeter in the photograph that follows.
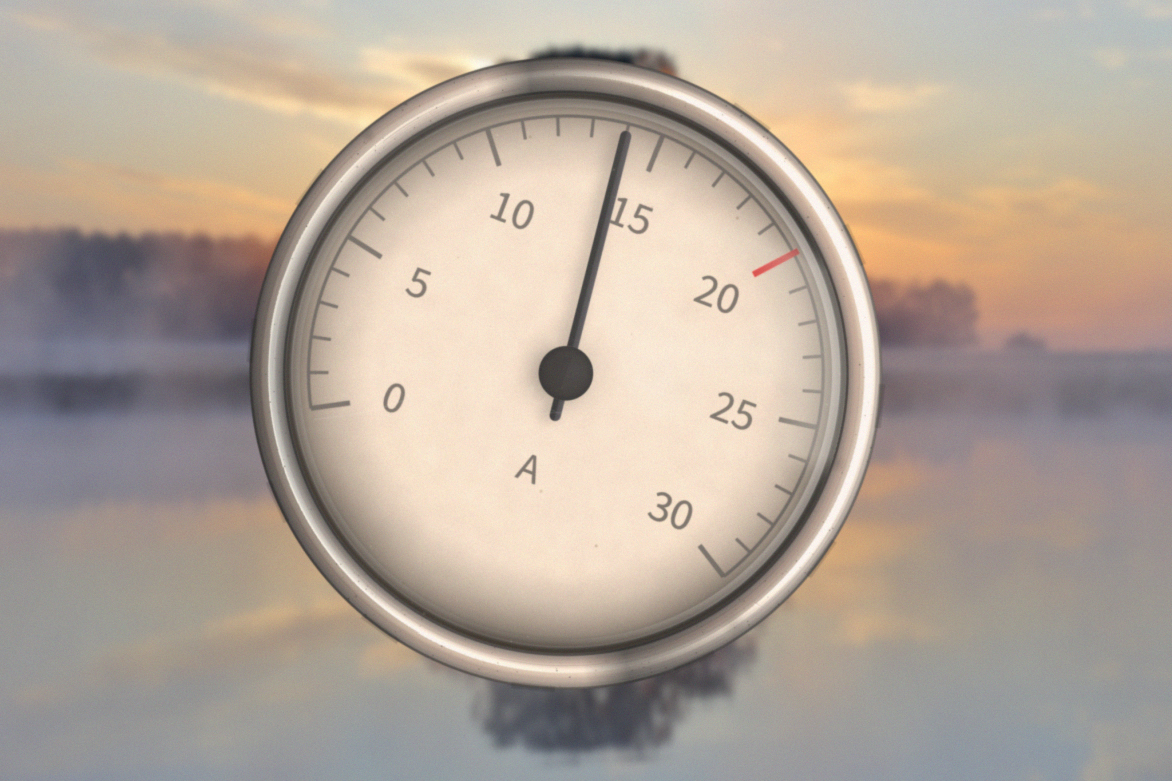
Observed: 14 A
